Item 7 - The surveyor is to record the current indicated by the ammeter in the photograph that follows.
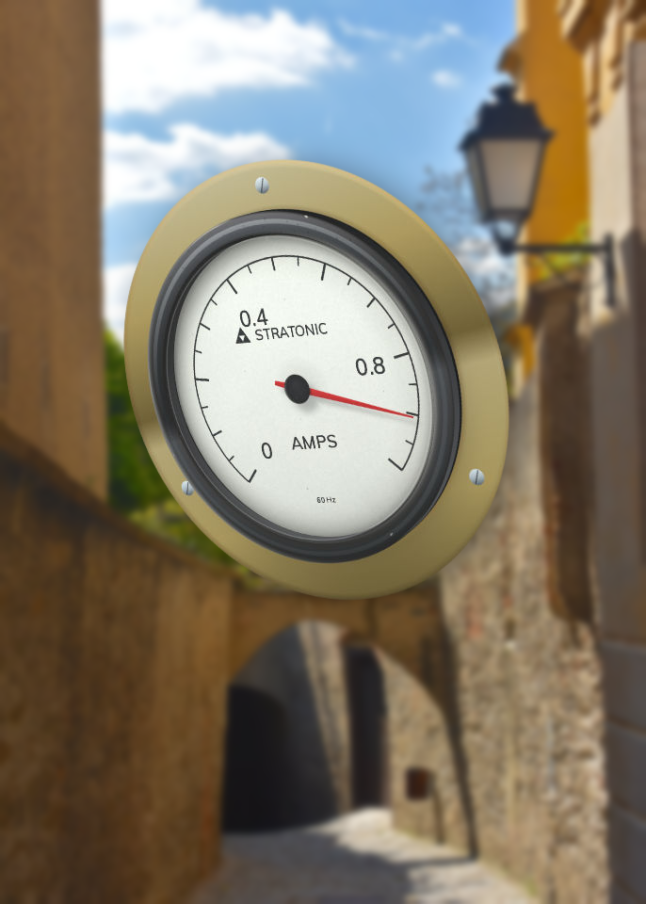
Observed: 0.9 A
